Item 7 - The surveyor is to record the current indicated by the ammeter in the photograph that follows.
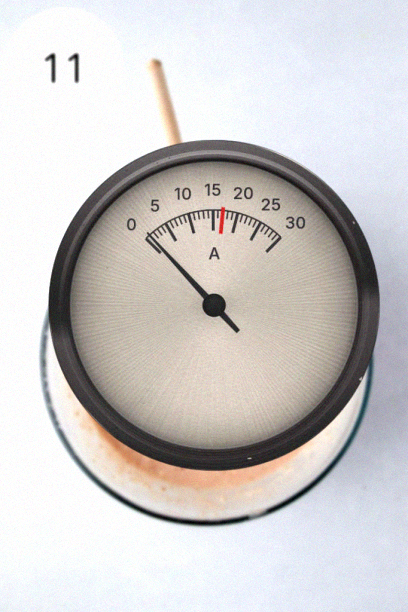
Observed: 1 A
